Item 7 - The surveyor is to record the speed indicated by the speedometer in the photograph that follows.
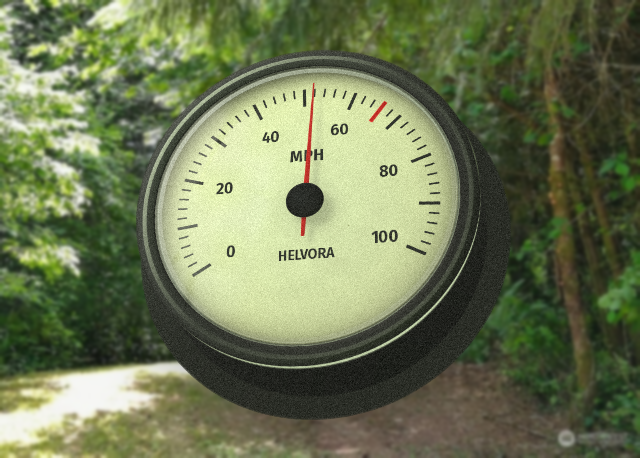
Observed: 52 mph
